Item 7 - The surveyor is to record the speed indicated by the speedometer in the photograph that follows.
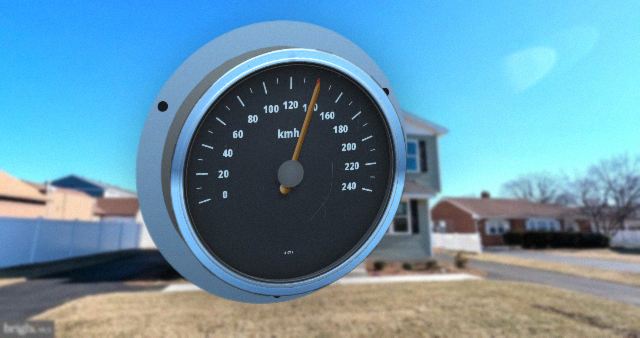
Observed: 140 km/h
